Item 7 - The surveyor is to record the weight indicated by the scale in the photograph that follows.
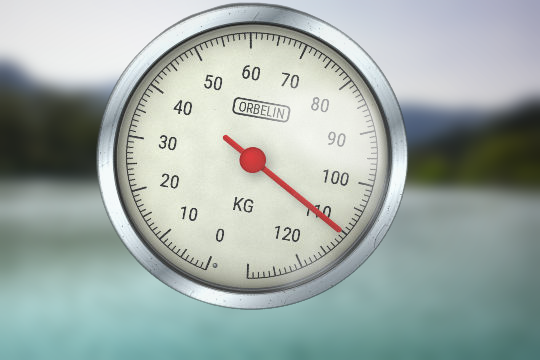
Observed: 110 kg
